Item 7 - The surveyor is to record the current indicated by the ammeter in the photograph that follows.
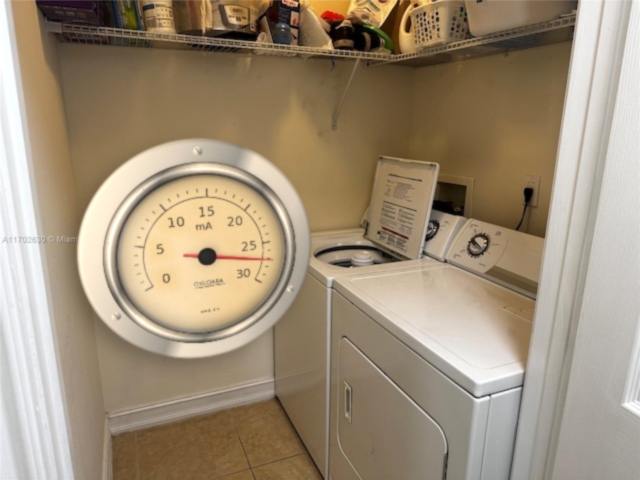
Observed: 27 mA
